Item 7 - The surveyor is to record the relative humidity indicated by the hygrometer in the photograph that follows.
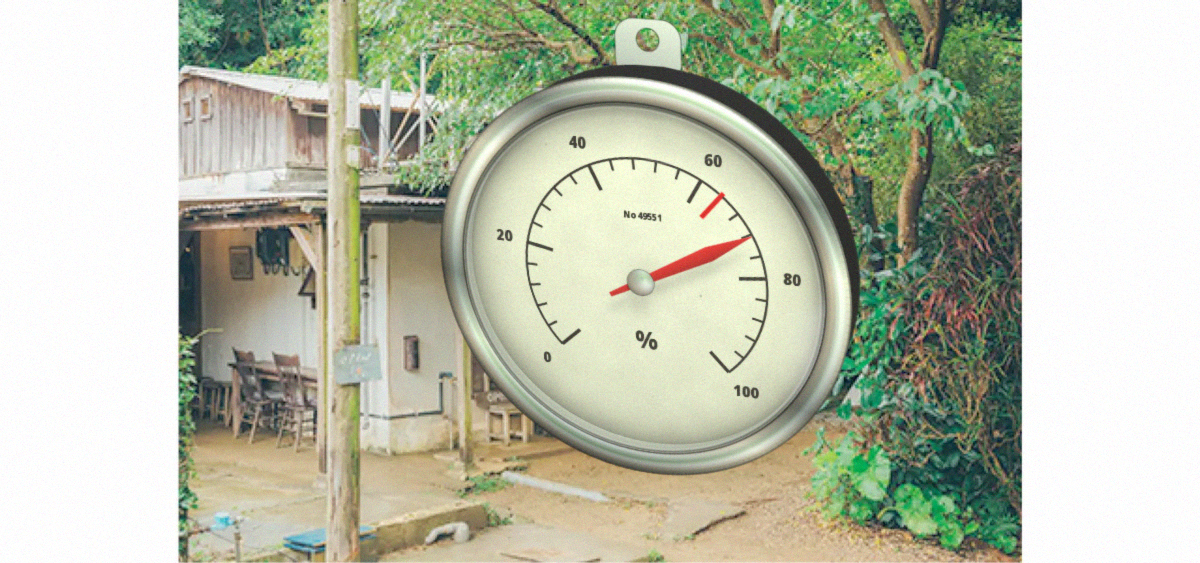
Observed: 72 %
